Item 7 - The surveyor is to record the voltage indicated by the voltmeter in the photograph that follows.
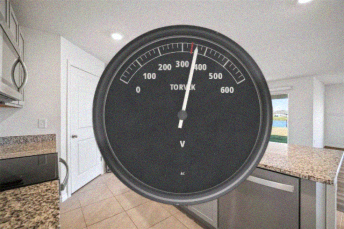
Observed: 360 V
